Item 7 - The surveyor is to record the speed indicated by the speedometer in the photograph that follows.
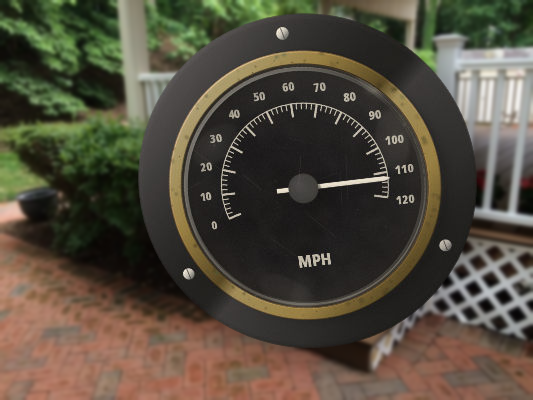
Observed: 112 mph
